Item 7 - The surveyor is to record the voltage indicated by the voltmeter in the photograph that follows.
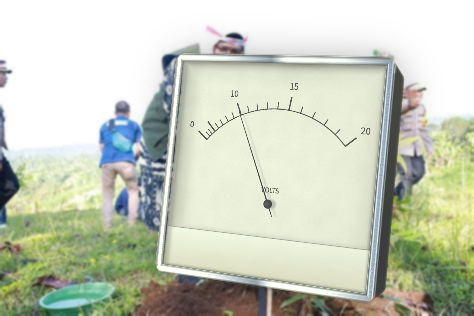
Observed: 10 V
